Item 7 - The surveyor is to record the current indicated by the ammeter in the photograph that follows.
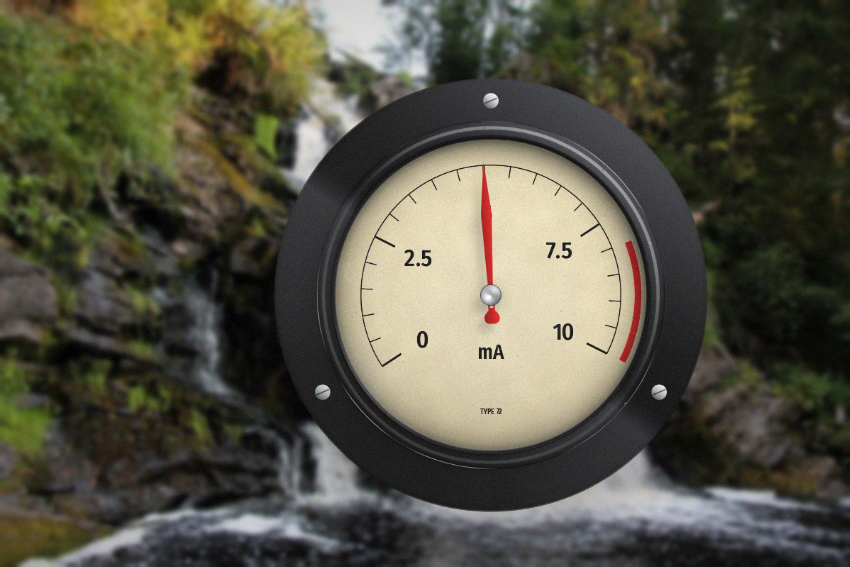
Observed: 5 mA
